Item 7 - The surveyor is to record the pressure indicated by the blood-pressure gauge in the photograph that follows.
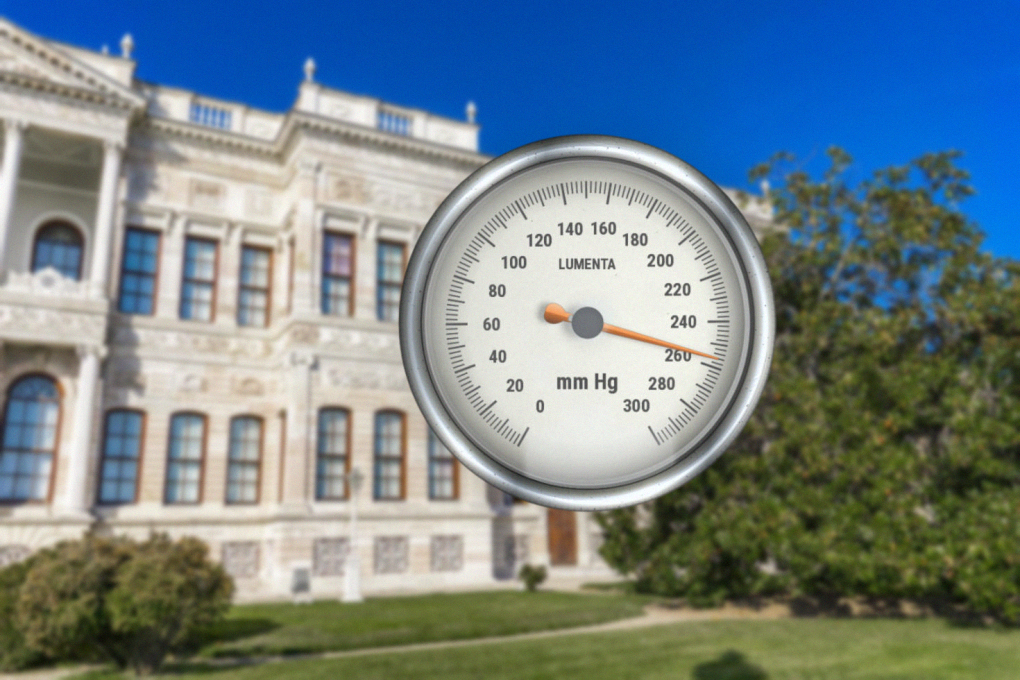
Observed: 256 mmHg
